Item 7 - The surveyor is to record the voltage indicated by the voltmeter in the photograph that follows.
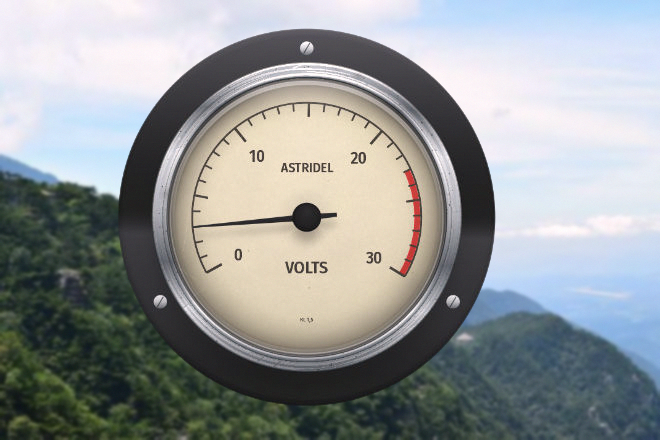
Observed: 3 V
